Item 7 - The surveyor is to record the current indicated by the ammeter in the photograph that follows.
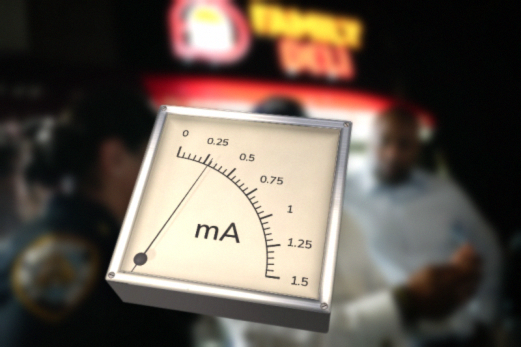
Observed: 0.3 mA
